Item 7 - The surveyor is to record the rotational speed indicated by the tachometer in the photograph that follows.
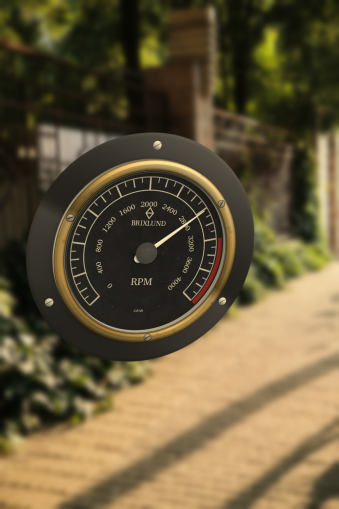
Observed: 2800 rpm
